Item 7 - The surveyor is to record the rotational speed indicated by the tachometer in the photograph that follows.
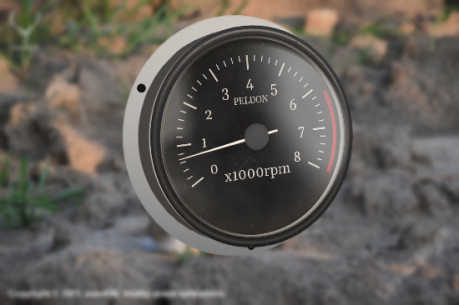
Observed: 700 rpm
